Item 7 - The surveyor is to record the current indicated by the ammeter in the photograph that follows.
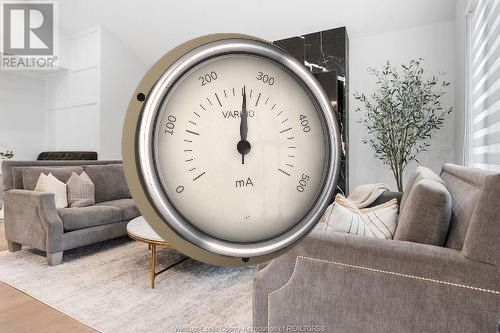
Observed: 260 mA
